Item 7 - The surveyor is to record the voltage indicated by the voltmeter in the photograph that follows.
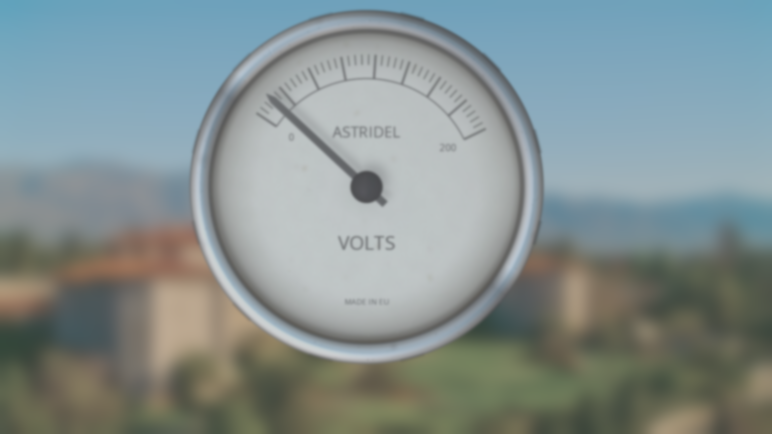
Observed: 15 V
